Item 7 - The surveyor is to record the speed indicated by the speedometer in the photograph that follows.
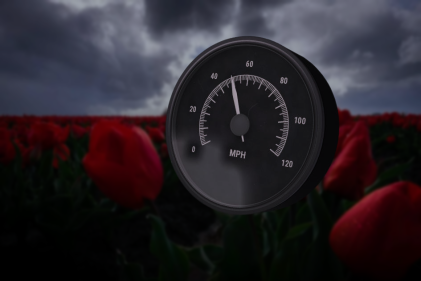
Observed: 50 mph
